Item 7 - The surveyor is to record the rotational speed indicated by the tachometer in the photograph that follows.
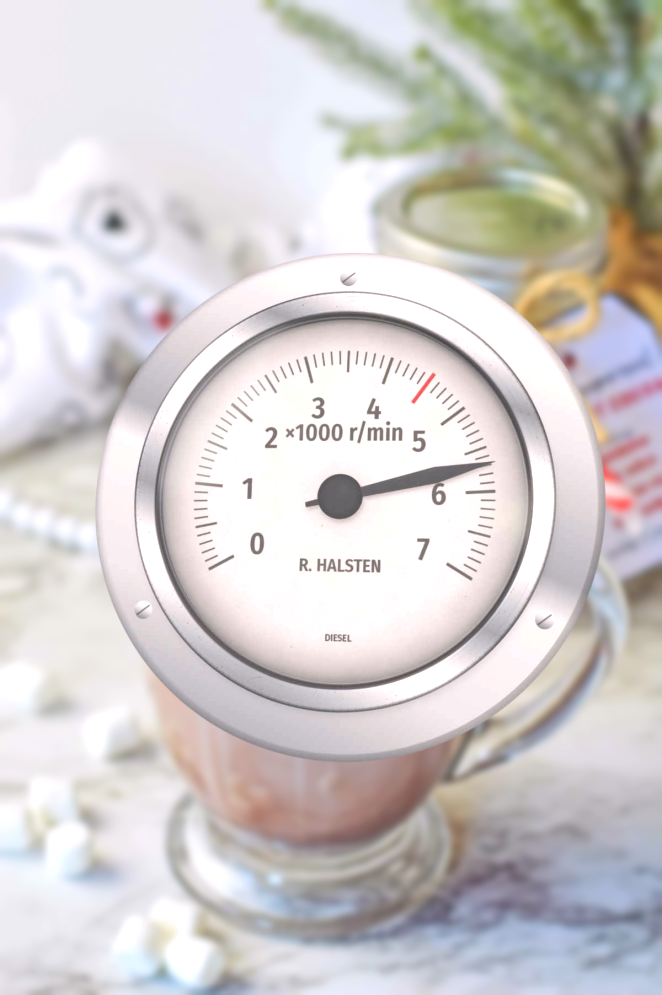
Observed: 5700 rpm
